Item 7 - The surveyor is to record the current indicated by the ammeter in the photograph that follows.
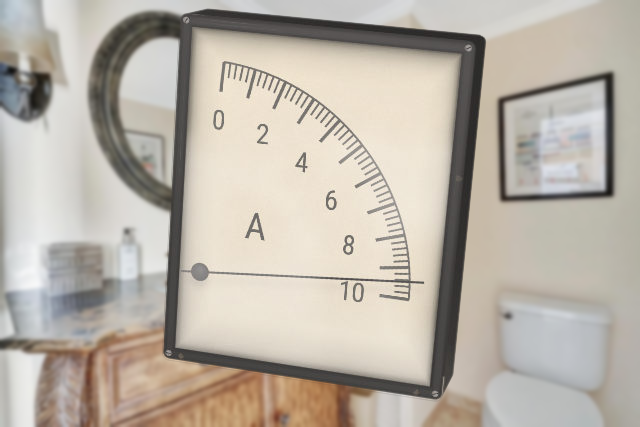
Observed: 9.4 A
